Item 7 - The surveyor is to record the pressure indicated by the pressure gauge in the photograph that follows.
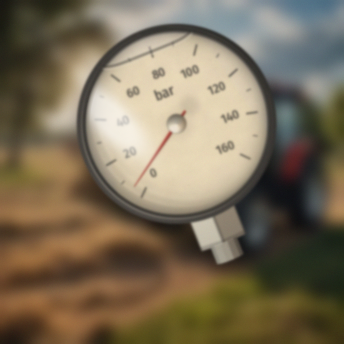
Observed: 5 bar
